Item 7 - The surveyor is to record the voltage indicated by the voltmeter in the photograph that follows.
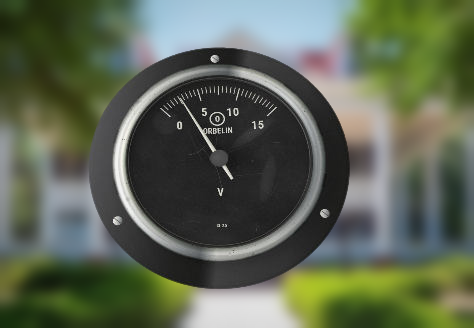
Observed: 2.5 V
